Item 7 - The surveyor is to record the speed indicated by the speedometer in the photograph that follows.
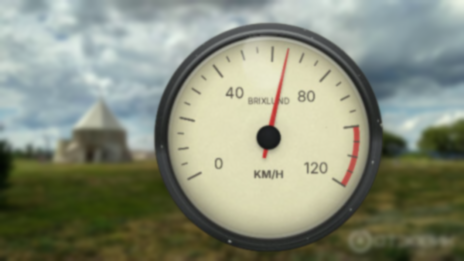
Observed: 65 km/h
